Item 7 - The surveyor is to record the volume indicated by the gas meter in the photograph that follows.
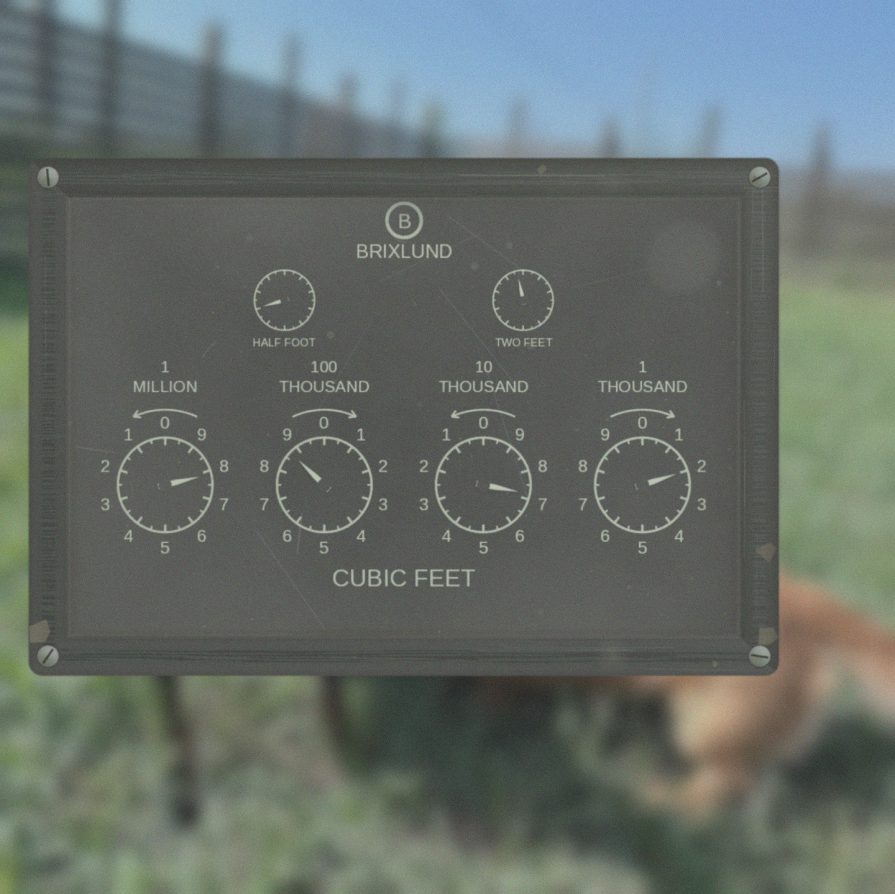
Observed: 787200 ft³
